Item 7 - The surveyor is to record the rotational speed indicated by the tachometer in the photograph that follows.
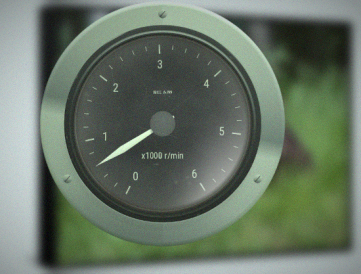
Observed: 600 rpm
